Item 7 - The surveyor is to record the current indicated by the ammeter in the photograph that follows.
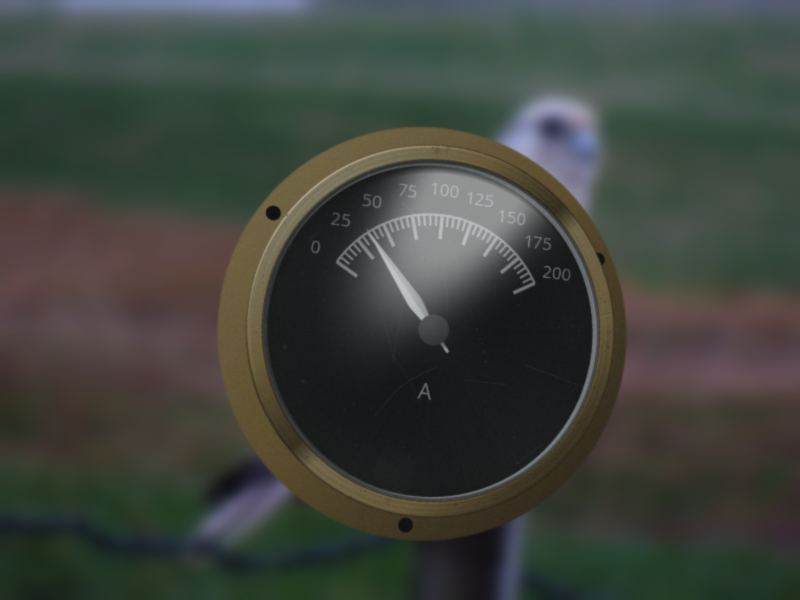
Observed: 35 A
